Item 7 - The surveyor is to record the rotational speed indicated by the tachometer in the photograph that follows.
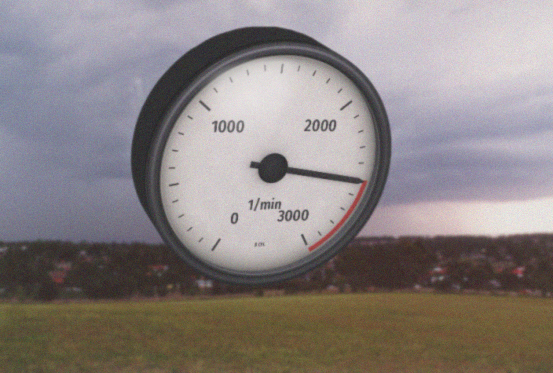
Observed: 2500 rpm
